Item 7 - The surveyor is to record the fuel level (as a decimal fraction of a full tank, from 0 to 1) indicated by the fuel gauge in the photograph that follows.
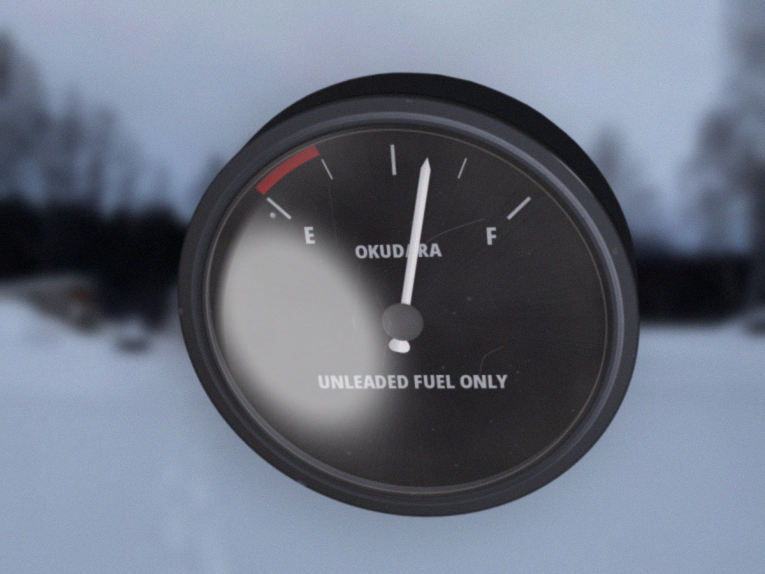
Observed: 0.625
